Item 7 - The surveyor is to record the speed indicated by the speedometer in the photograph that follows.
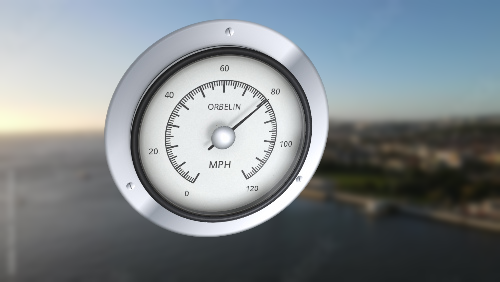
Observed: 80 mph
